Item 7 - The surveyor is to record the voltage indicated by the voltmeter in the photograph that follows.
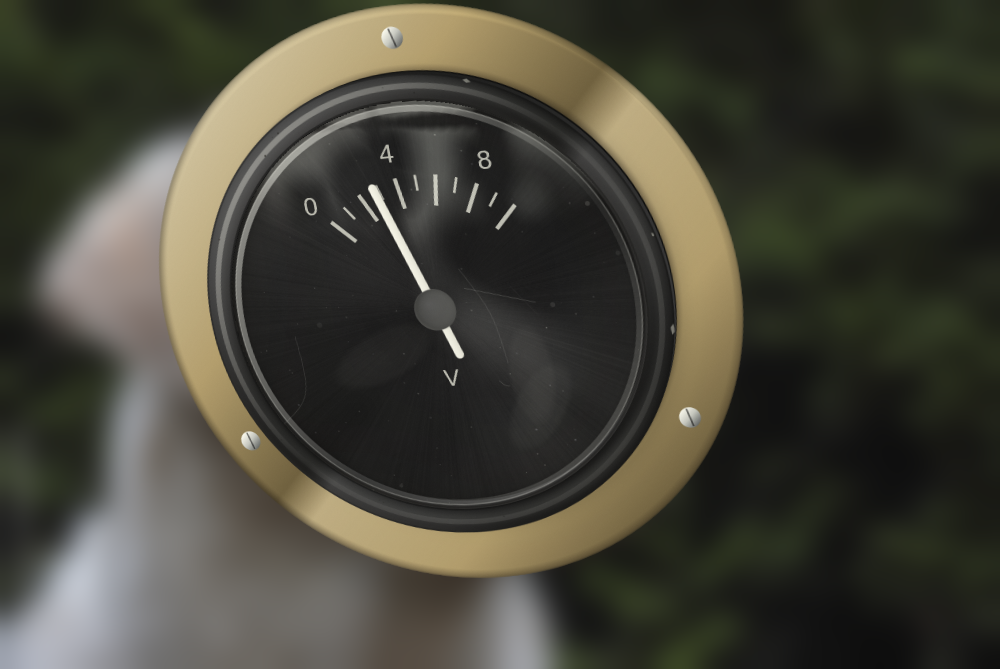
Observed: 3 V
